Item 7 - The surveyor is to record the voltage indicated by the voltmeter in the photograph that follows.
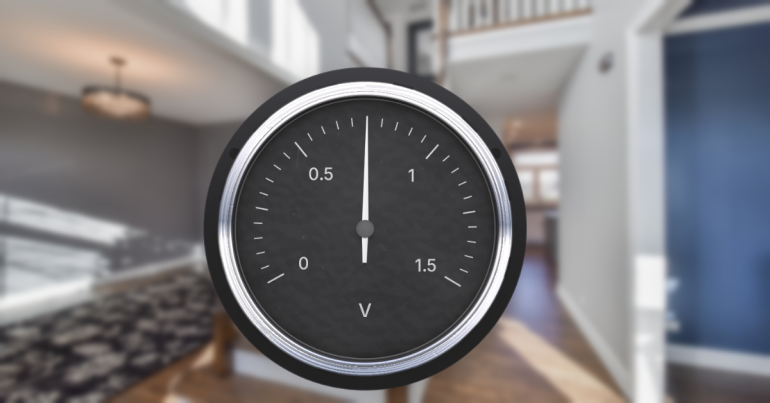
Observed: 0.75 V
